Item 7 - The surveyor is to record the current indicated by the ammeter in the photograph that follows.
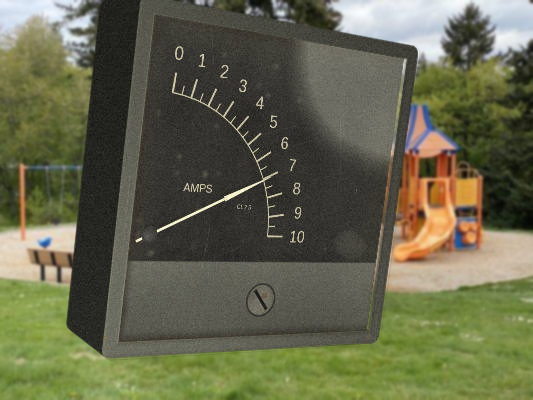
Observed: 7 A
